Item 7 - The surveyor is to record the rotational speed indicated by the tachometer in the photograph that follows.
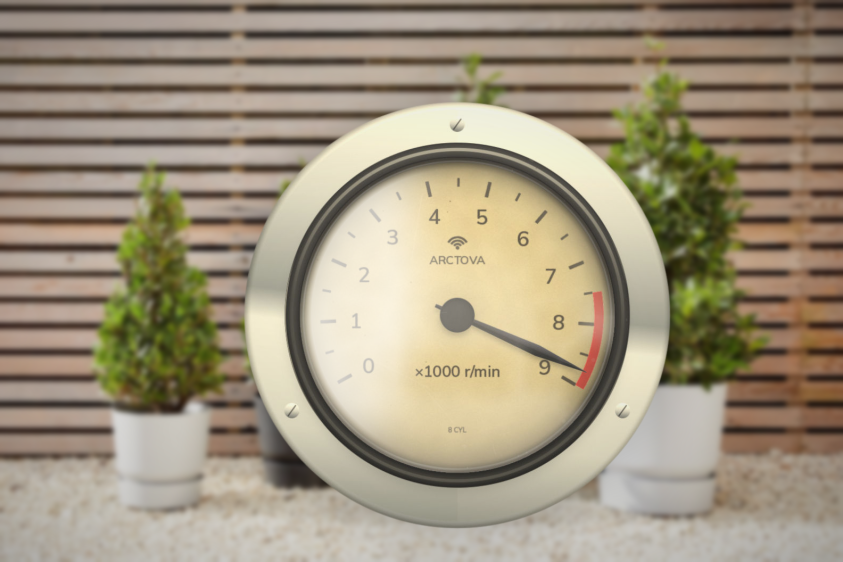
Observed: 8750 rpm
